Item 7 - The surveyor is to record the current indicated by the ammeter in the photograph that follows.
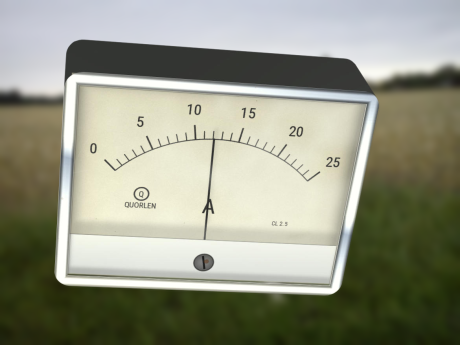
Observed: 12 A
